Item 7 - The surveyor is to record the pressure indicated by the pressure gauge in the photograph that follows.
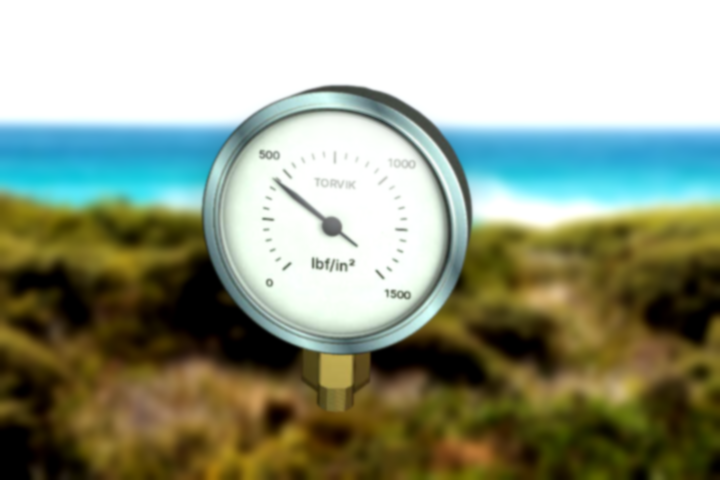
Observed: 450 psi
